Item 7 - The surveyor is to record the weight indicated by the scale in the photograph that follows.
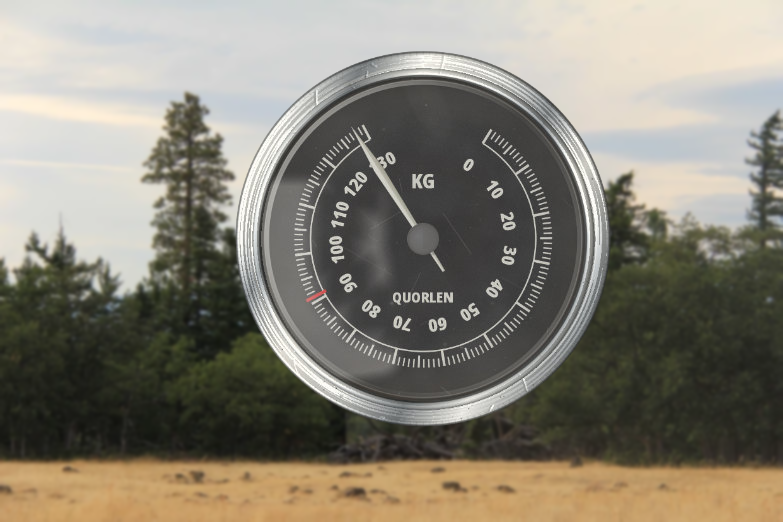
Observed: 128 kg
